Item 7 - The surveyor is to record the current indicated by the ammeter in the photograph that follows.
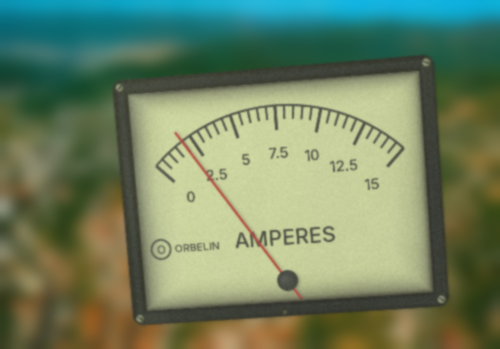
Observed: 2 A
